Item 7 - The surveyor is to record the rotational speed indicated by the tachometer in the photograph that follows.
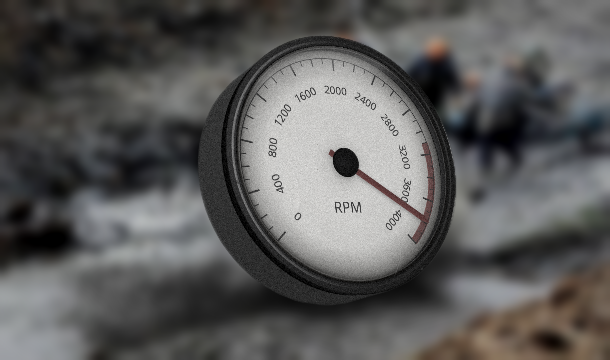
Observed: 3800 rpm
